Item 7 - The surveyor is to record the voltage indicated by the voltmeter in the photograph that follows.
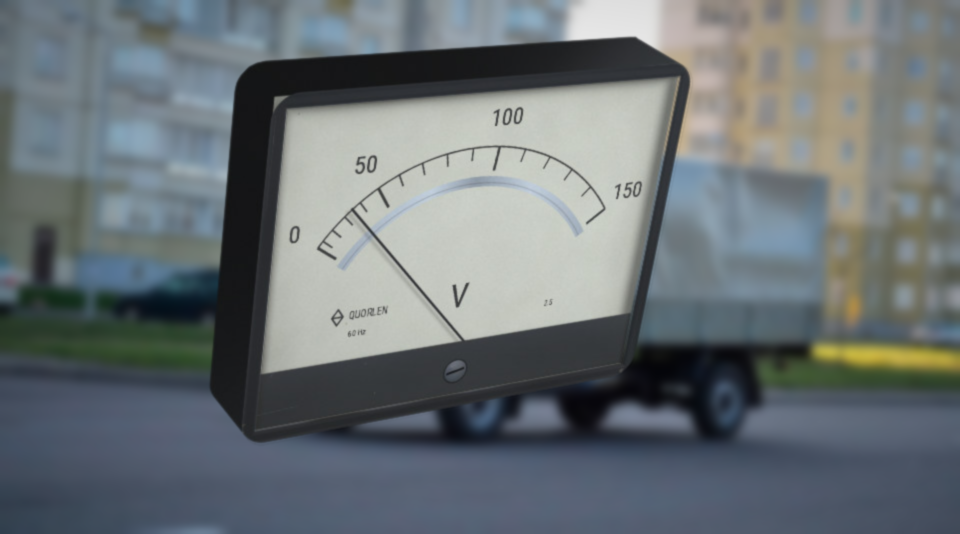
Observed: 35 V
